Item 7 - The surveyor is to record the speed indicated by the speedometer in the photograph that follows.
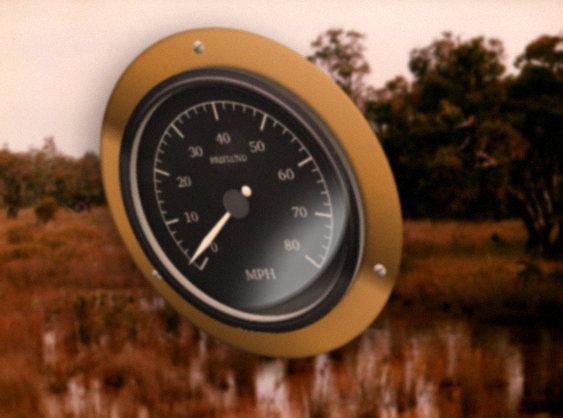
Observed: 2 mph
